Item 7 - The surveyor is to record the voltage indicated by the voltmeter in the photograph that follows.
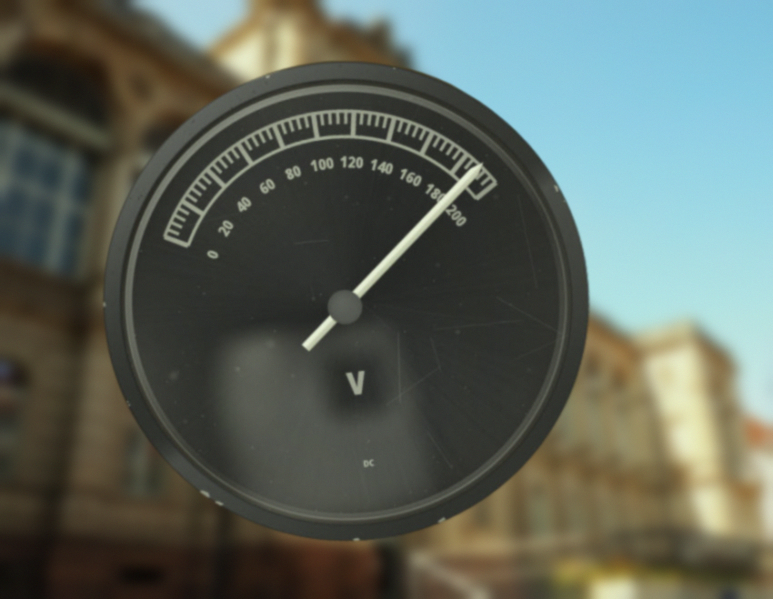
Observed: 188 V
